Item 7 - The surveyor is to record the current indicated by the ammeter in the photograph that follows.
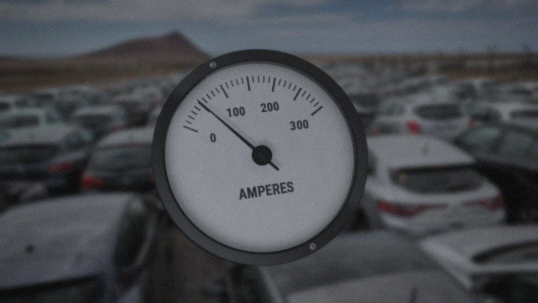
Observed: 50 A
